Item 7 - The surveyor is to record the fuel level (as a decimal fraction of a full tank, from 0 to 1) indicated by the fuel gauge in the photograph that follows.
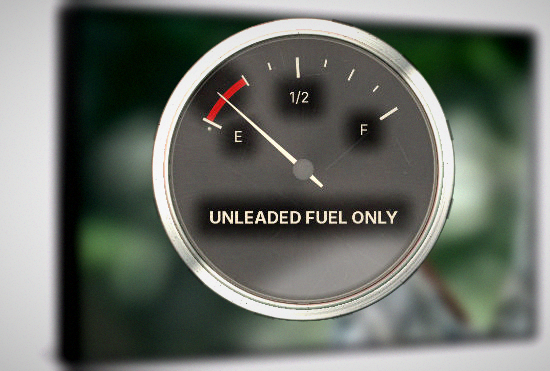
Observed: 0.125
